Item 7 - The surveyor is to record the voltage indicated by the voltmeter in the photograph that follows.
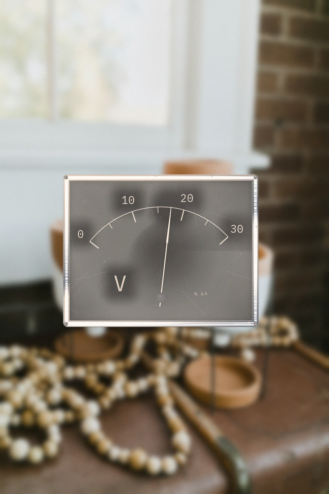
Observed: 17.5 V
